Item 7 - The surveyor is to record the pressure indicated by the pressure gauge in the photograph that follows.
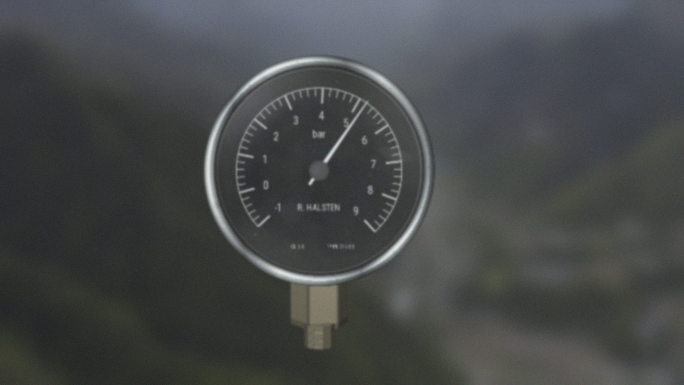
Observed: 5.2 bar
